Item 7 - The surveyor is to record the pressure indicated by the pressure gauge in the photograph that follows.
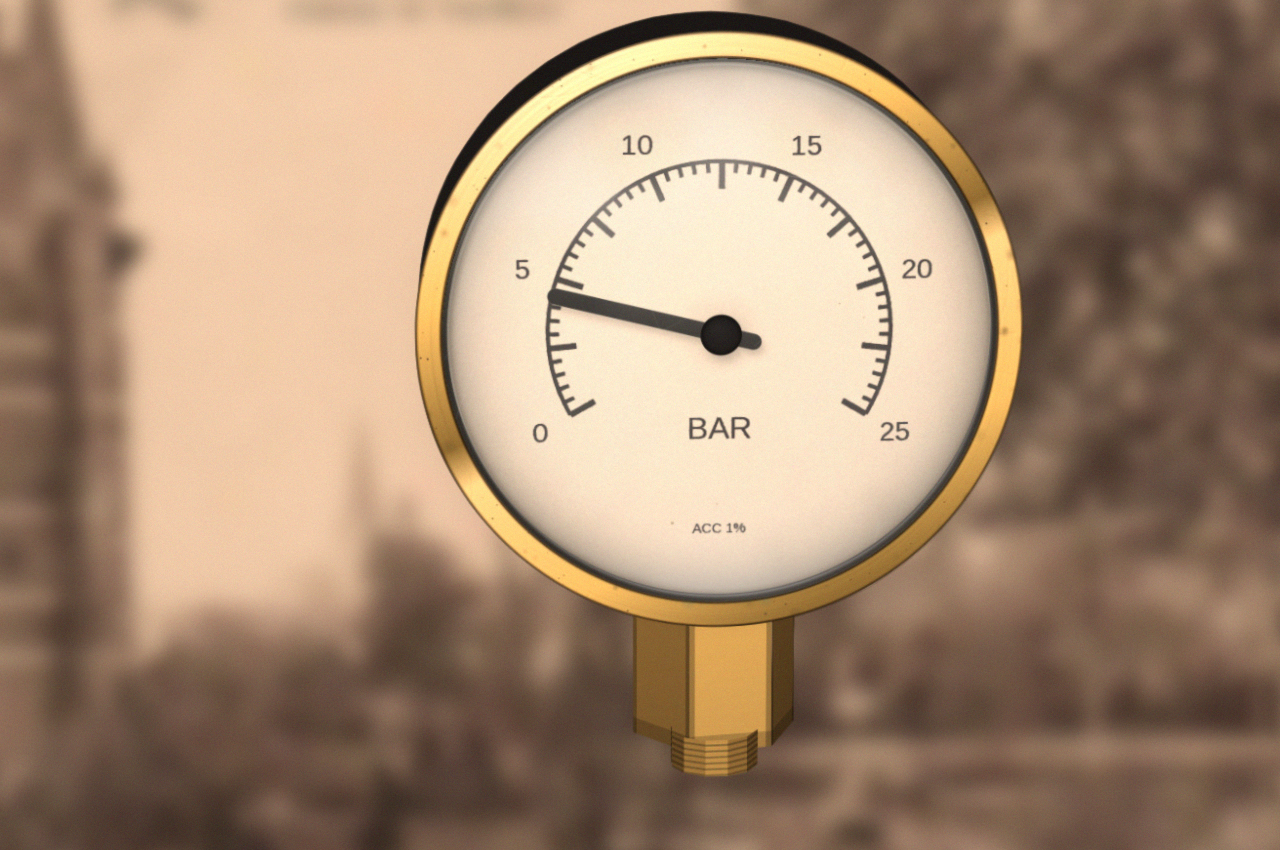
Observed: 4.5 bar
